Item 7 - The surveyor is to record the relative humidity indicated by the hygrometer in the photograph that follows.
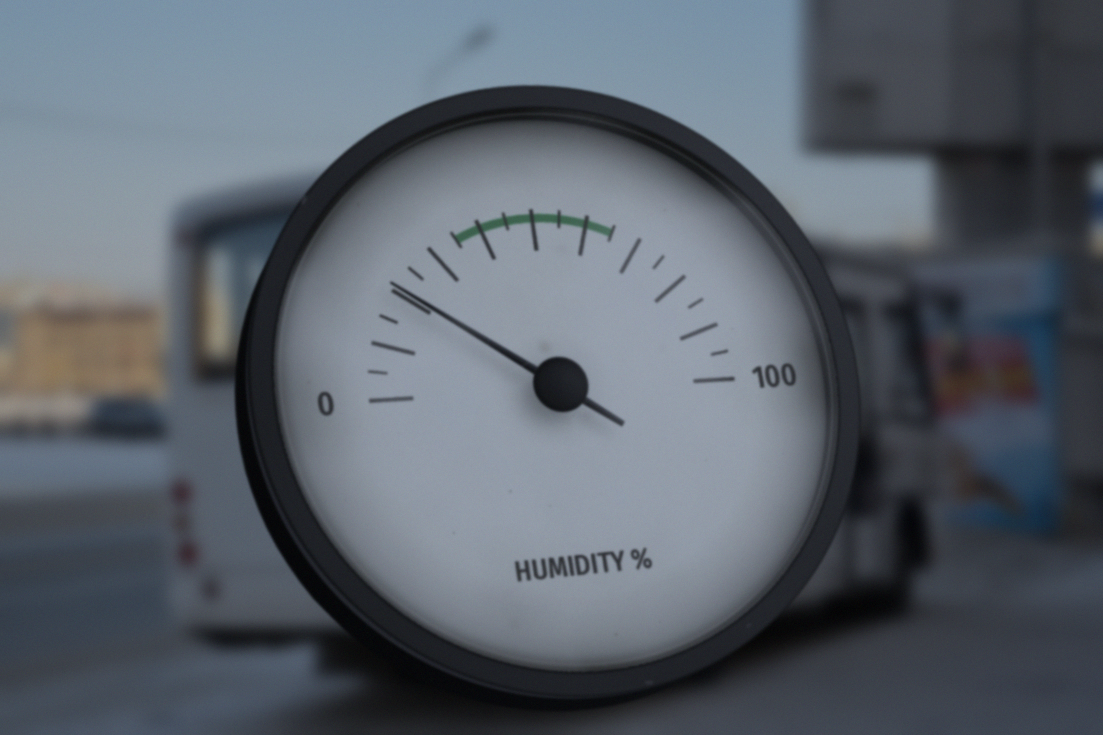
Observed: 20 %
